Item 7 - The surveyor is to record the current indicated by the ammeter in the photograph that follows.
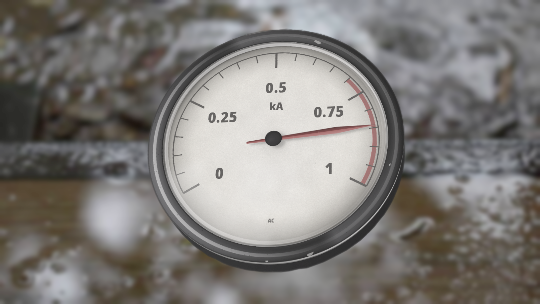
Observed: 0.85 kA
